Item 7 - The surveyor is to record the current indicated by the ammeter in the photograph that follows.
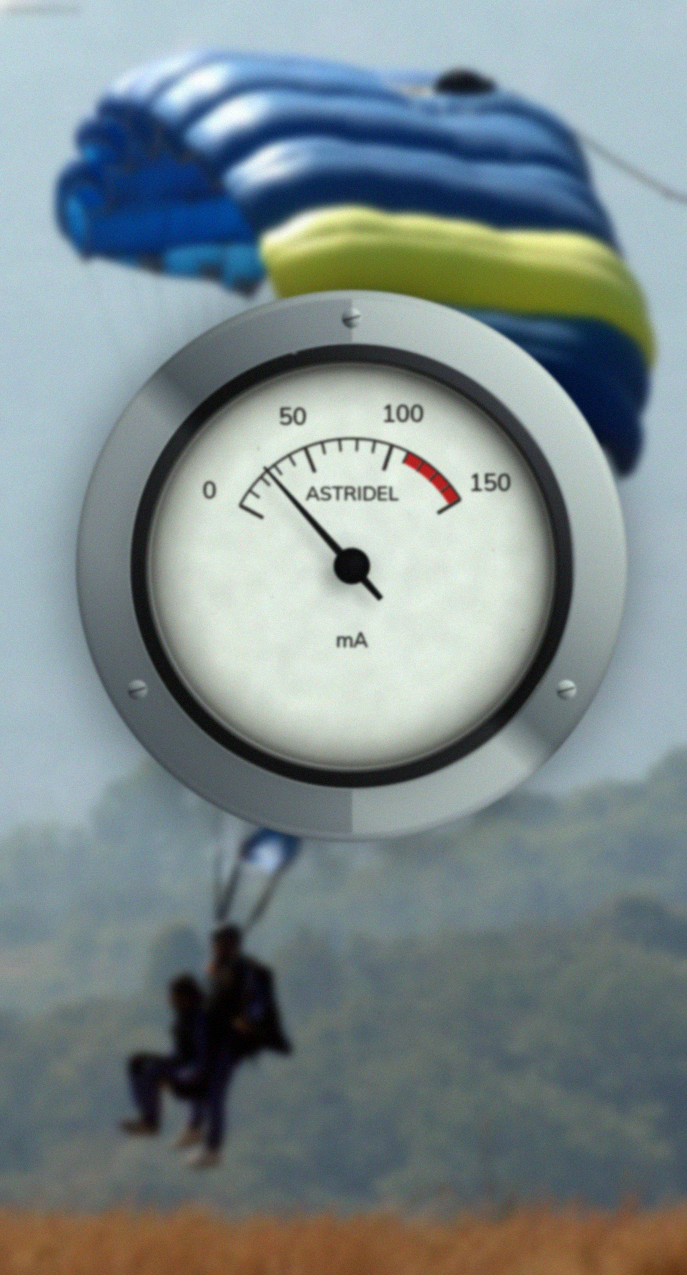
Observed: 25 mA
